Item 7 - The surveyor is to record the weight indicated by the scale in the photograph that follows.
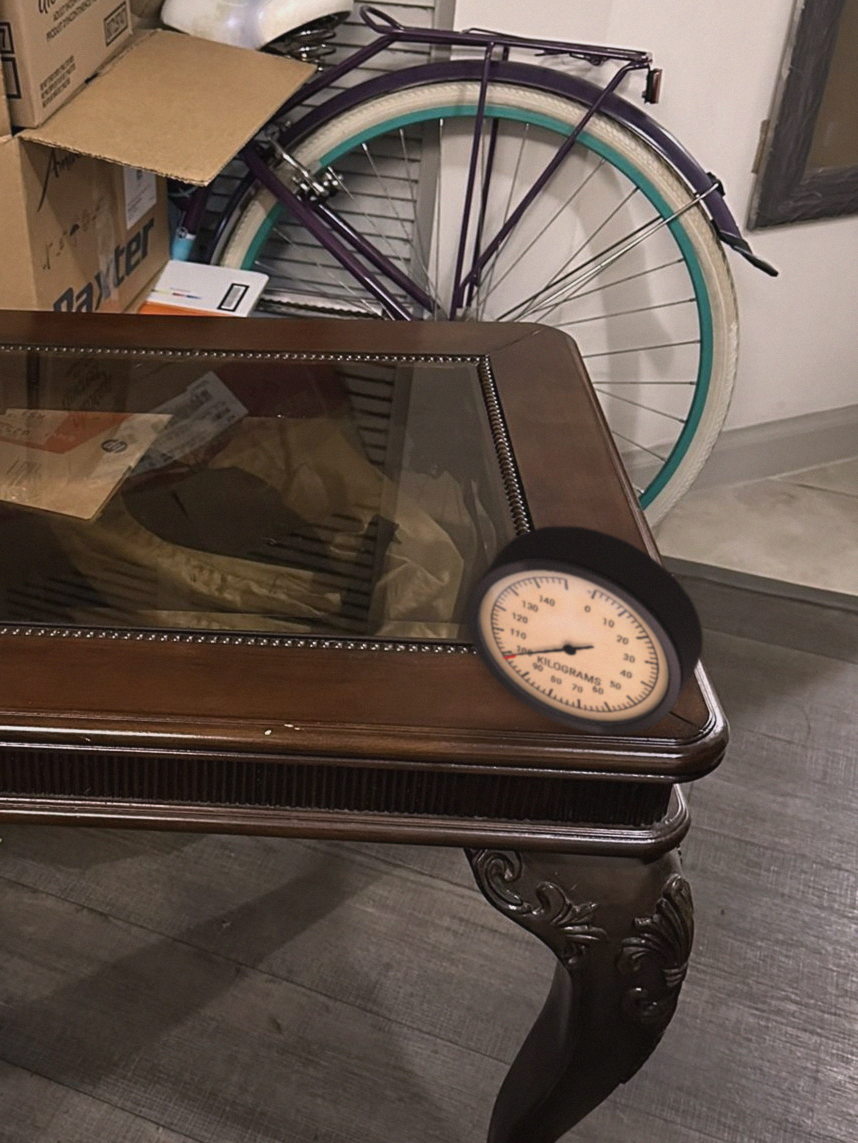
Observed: 100 kg
